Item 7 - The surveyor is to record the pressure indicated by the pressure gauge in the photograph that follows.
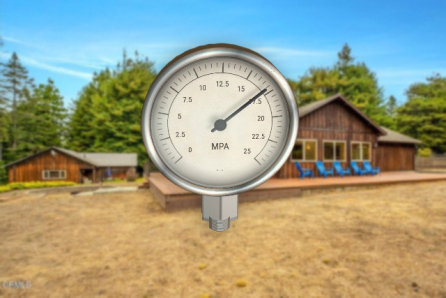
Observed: 17 MPa
